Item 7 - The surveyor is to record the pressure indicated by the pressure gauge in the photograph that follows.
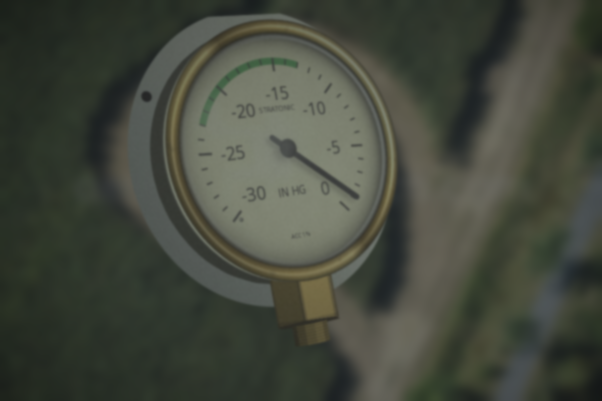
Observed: -1 inHg
